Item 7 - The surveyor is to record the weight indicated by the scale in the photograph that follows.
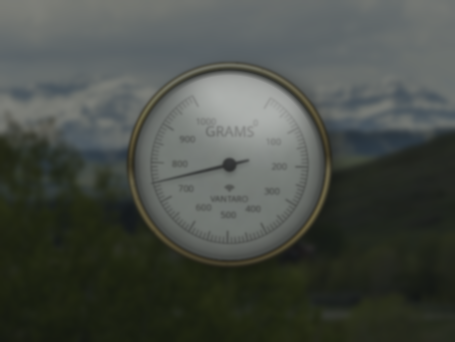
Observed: 750 g
